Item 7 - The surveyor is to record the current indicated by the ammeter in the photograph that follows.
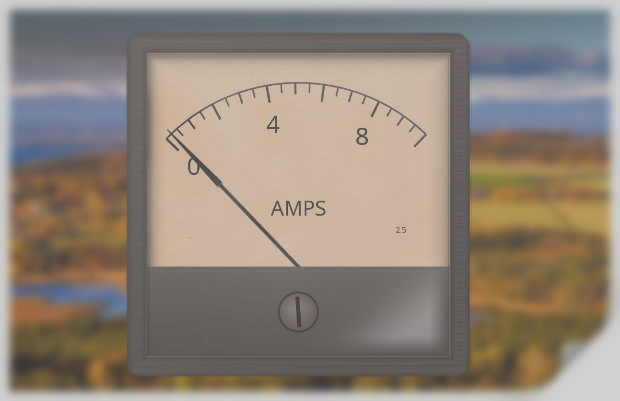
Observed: 0.25 A
